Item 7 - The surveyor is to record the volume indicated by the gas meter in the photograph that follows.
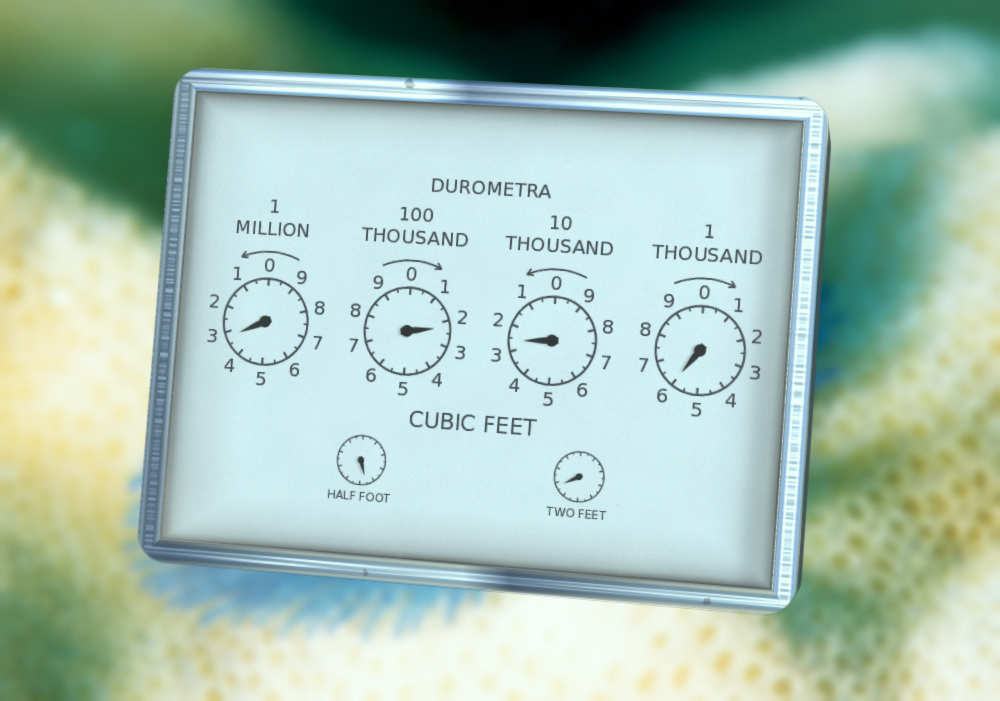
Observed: 322600 ft³
